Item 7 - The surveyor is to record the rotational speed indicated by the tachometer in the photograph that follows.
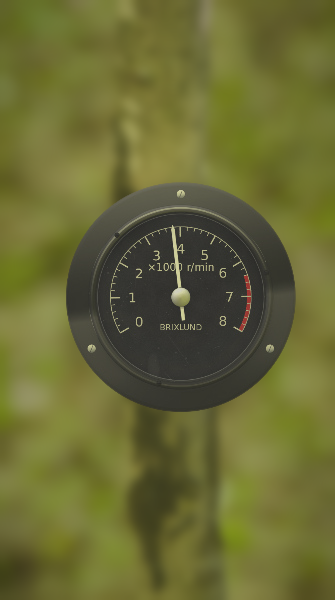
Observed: 3800 rpm
